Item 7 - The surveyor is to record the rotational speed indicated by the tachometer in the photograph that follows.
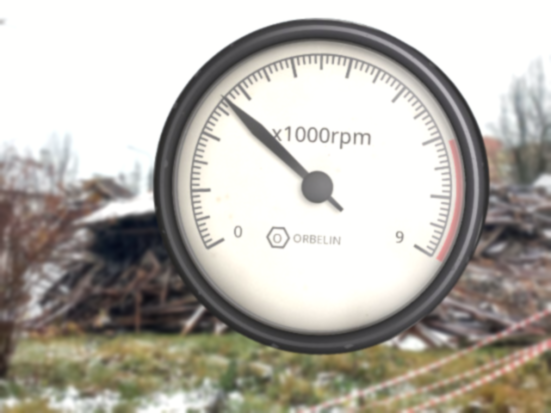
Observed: 2700 rpm
